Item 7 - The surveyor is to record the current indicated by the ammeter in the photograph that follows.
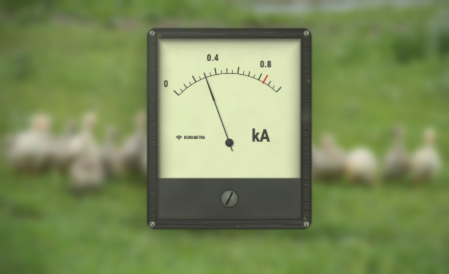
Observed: 0.3 kA
